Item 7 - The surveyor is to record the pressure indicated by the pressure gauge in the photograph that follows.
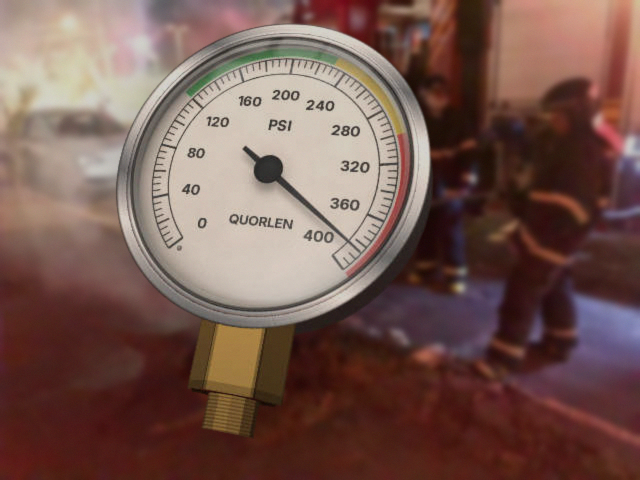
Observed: 385 psi
